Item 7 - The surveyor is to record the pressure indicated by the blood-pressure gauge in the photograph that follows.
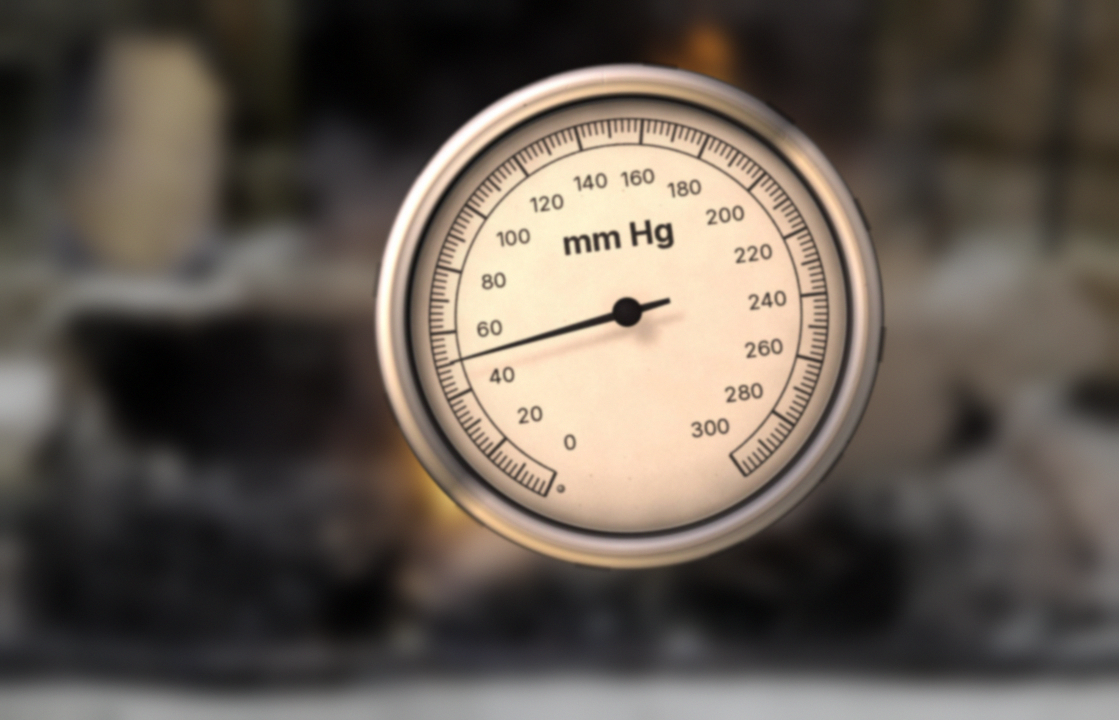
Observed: 50 mmHg
